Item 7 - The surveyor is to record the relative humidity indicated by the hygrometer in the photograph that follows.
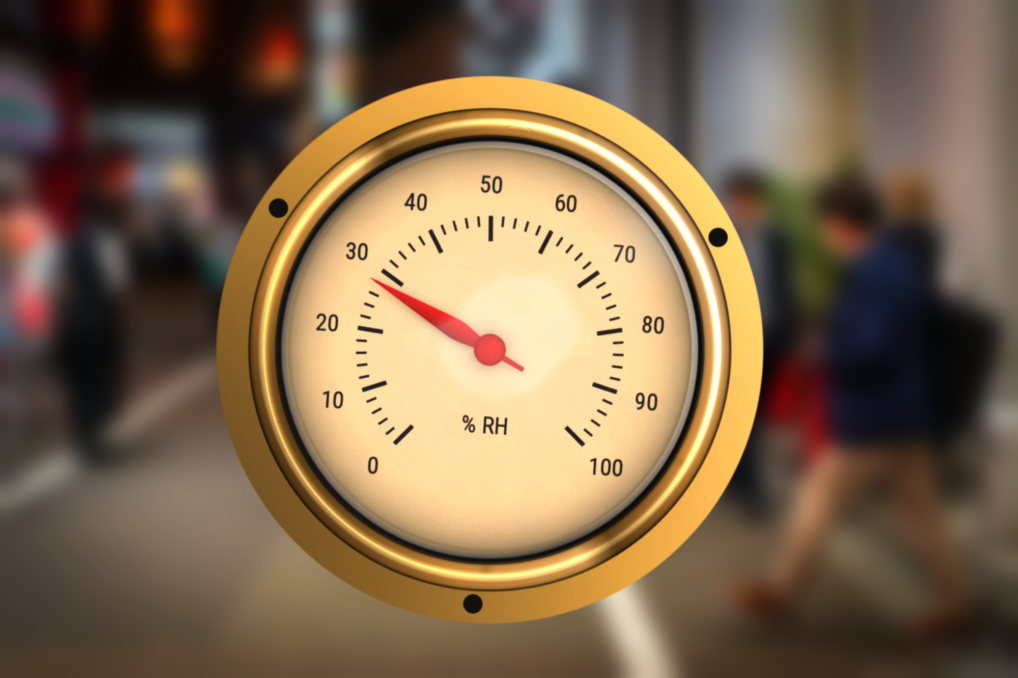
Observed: 28 %
